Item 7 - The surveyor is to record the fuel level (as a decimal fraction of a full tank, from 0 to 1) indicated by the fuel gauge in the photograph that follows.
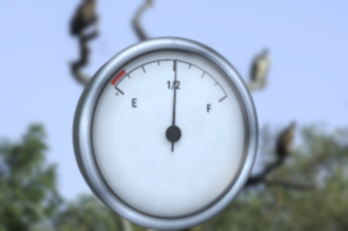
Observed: 0.5
